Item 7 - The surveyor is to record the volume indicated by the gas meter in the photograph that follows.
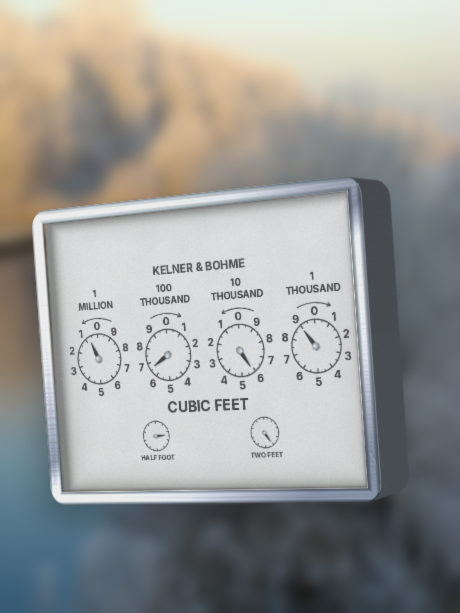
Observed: 65900 ft³
